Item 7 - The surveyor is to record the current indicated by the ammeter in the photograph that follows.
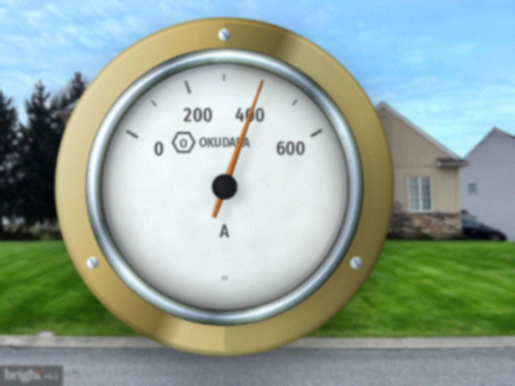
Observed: 400 A
